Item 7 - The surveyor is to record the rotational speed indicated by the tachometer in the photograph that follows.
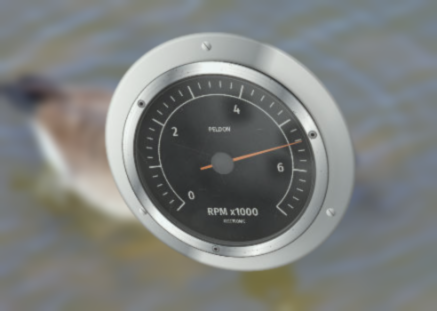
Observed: 5400 rpm
